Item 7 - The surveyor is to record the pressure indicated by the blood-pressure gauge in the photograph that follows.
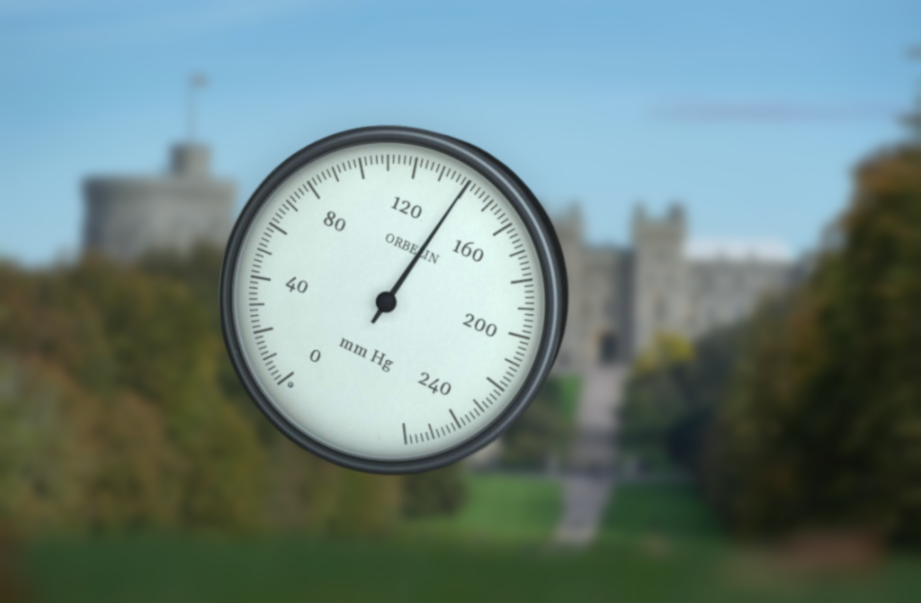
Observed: 140 mmHg
